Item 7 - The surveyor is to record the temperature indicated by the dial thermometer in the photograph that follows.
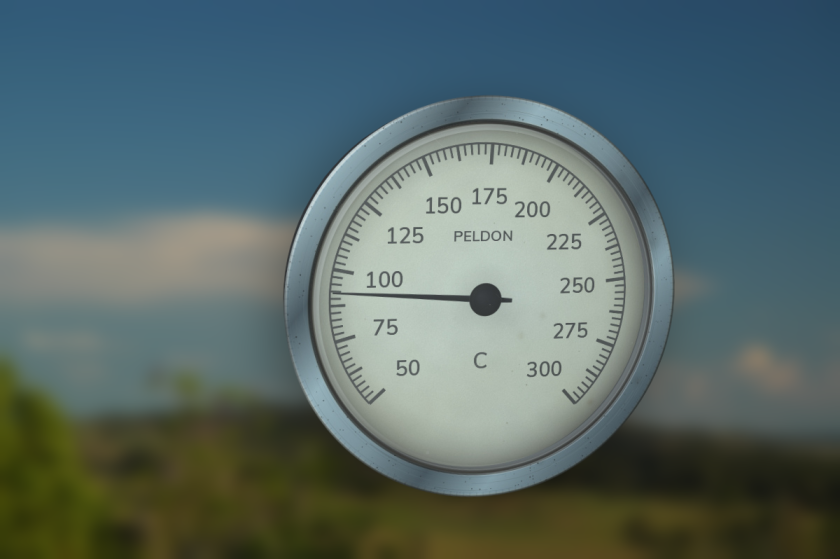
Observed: 92.5 °C
